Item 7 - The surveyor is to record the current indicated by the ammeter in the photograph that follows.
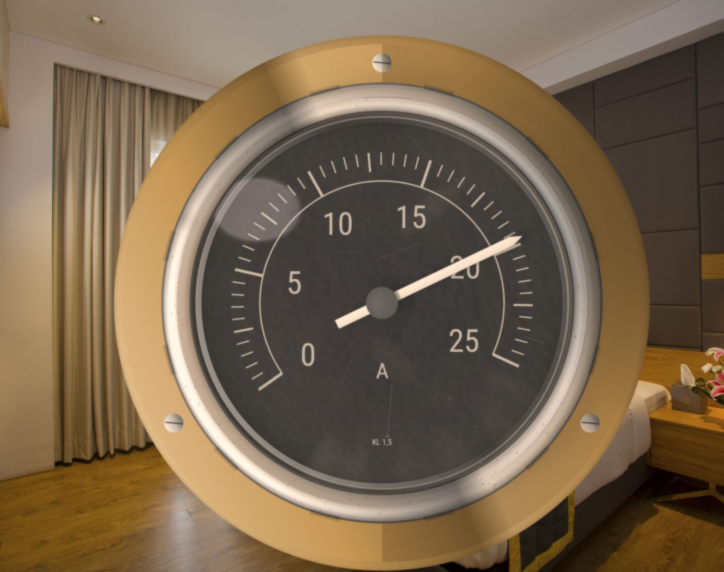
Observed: 19.75 A
